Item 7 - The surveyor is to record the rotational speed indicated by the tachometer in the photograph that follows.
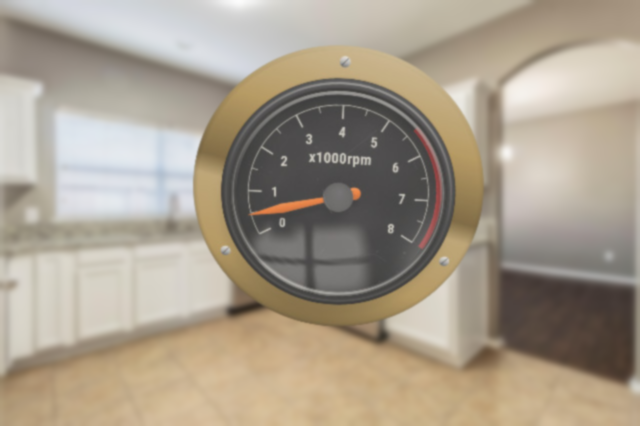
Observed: 500 rpm
